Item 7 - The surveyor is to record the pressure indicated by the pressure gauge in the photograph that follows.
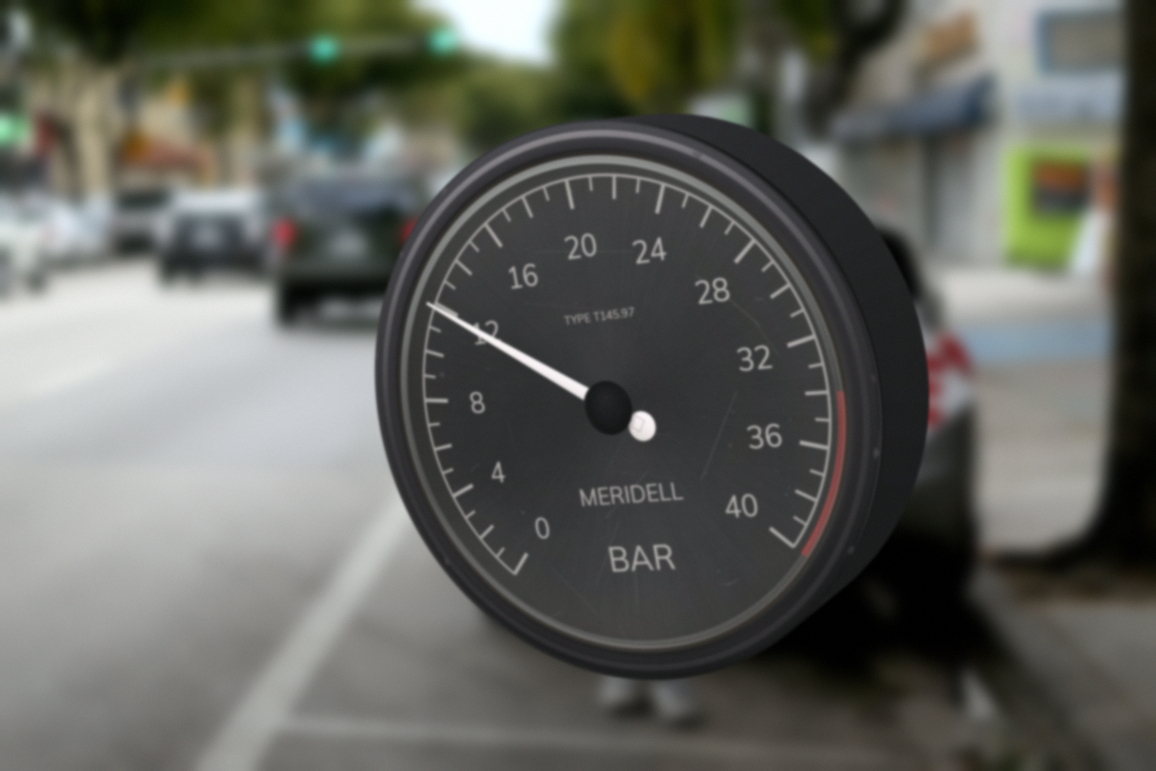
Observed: 12 bar
